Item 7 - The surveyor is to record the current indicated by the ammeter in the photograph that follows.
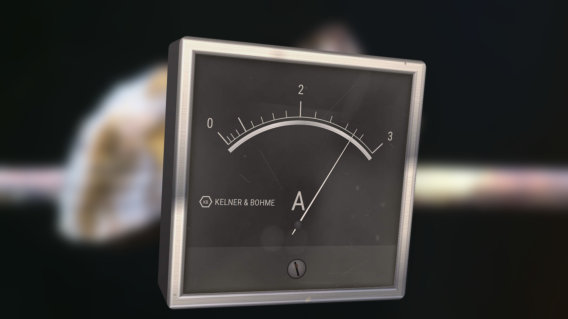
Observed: 2.7 A
